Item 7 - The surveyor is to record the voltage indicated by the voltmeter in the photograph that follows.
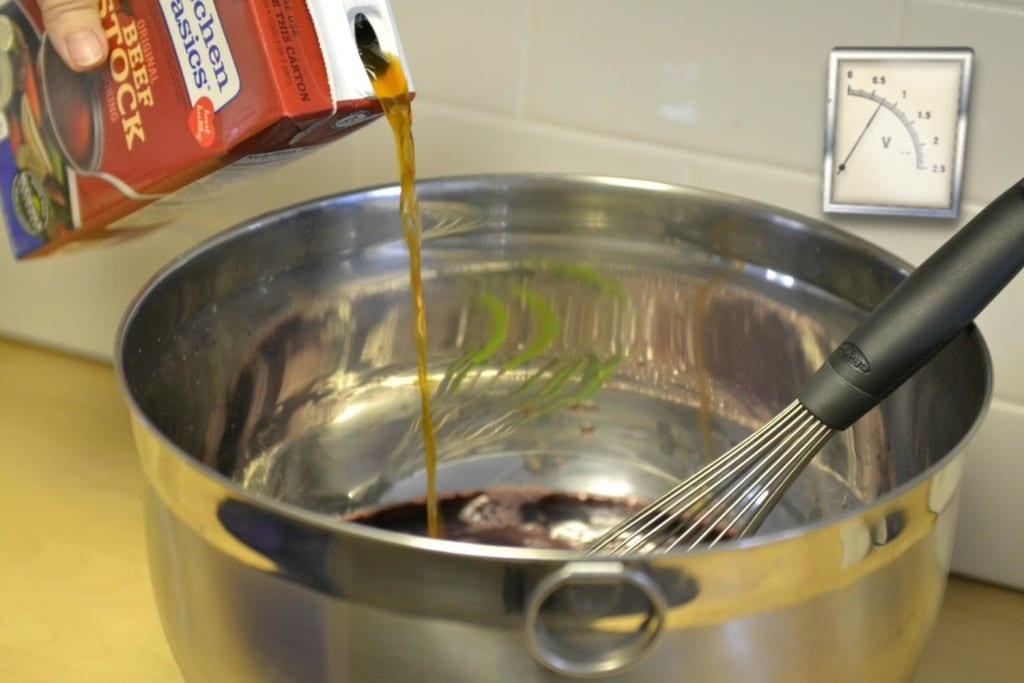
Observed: 0.75 V
